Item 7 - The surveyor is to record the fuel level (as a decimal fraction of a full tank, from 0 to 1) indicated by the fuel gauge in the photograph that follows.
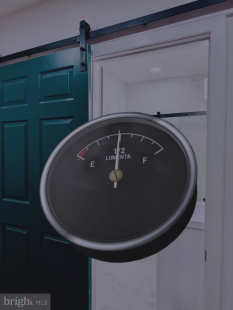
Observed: 0.5
